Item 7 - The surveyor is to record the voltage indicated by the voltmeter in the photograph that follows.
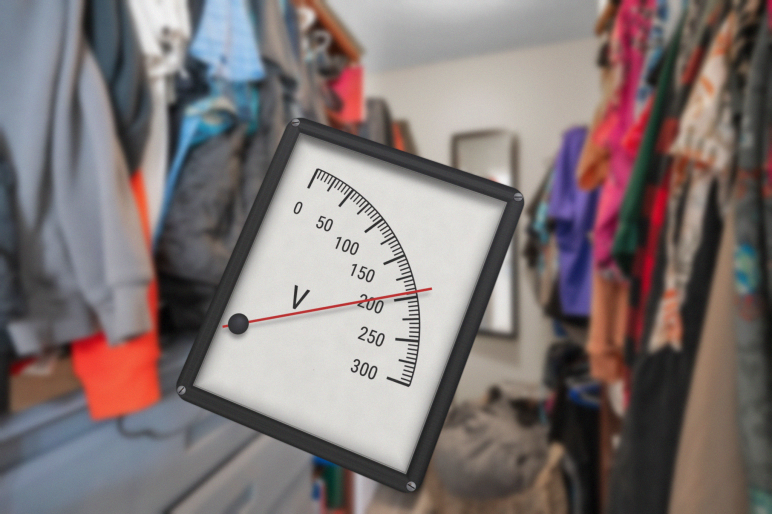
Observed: 195 V
